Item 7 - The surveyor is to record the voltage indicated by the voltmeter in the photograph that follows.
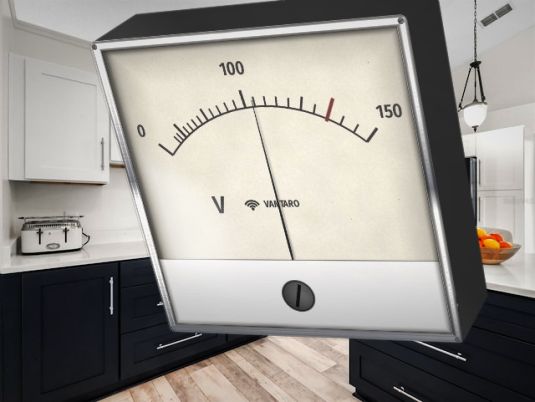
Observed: 105 V
